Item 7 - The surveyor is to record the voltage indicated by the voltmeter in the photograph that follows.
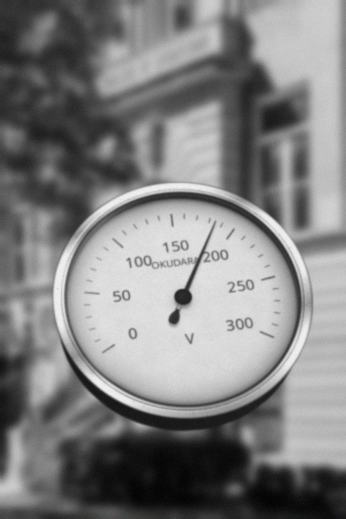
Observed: 185 V
